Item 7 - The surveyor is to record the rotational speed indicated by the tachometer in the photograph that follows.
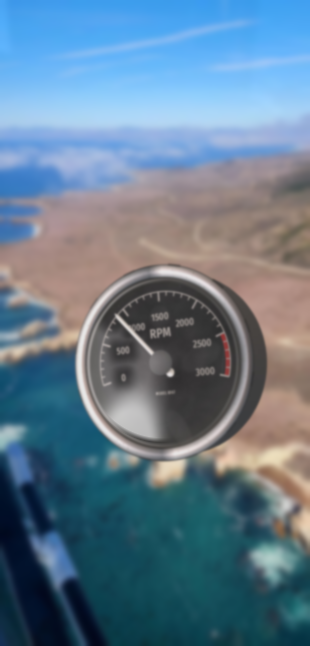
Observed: 900 rpm
